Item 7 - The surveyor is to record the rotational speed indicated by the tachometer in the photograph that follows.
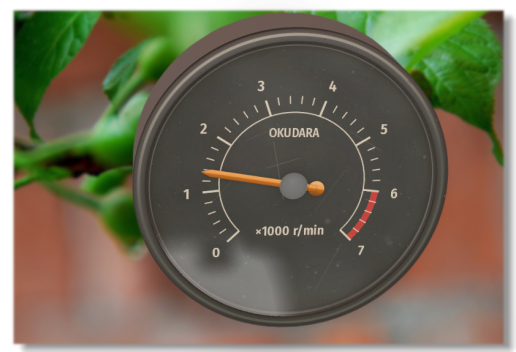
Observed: 1400 rpm
